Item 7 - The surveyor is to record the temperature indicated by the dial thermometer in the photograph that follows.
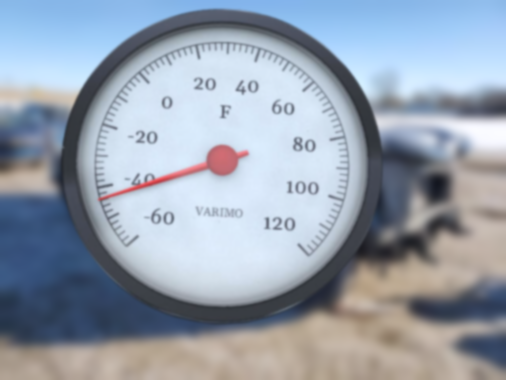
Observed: -44 °F
